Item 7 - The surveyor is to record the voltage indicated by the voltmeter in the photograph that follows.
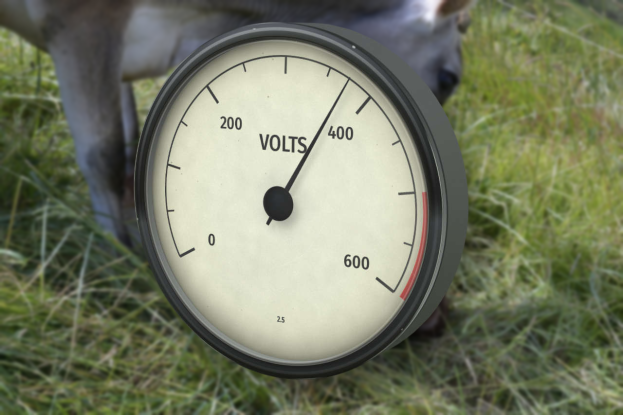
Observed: 375 V
